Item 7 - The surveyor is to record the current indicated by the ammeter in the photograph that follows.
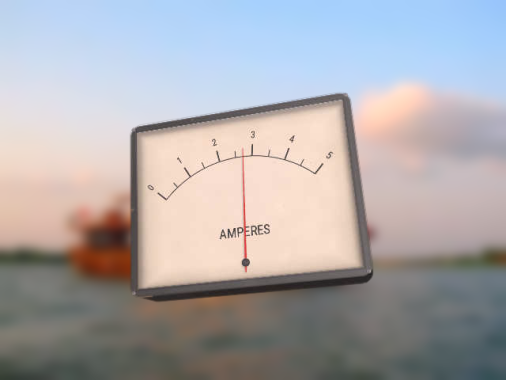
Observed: 2.75 A
